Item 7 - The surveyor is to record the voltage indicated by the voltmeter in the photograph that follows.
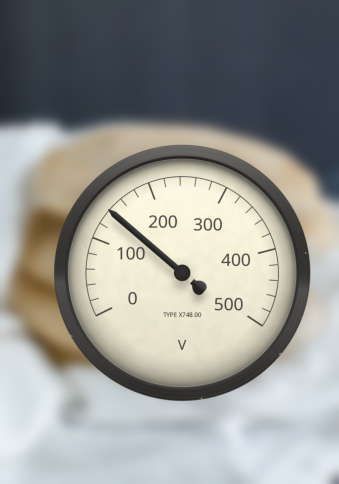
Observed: 140 V
